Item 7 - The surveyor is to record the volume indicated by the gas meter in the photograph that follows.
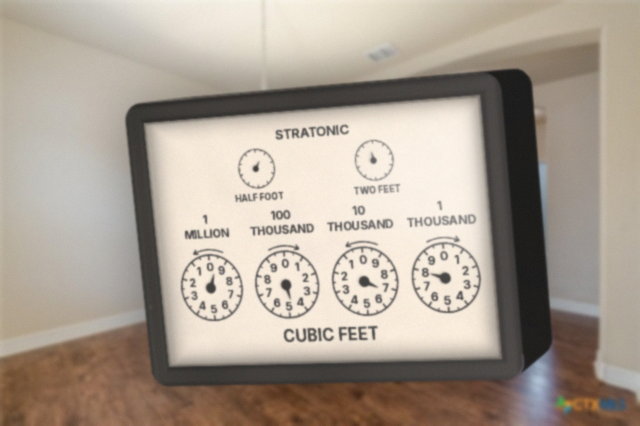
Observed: 946800 ft³
